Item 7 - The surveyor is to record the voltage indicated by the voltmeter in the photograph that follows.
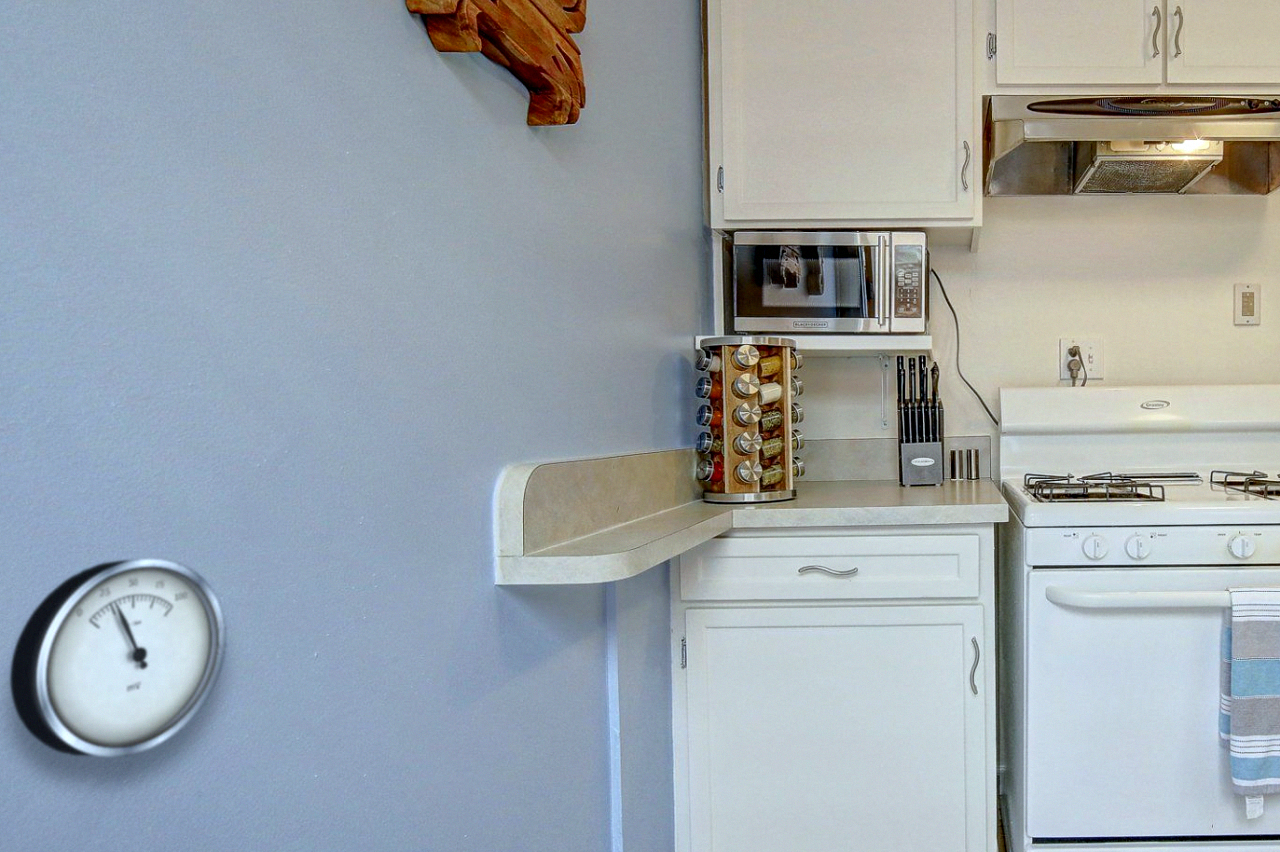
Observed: 25 mV
